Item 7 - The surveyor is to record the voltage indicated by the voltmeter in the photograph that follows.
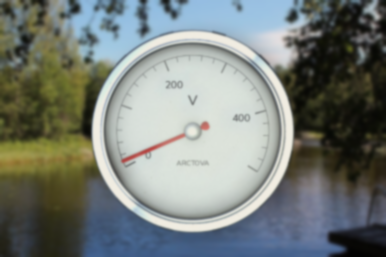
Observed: 10 V
